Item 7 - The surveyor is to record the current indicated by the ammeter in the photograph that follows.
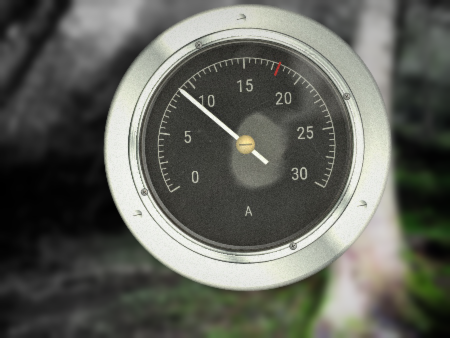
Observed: 9 A
